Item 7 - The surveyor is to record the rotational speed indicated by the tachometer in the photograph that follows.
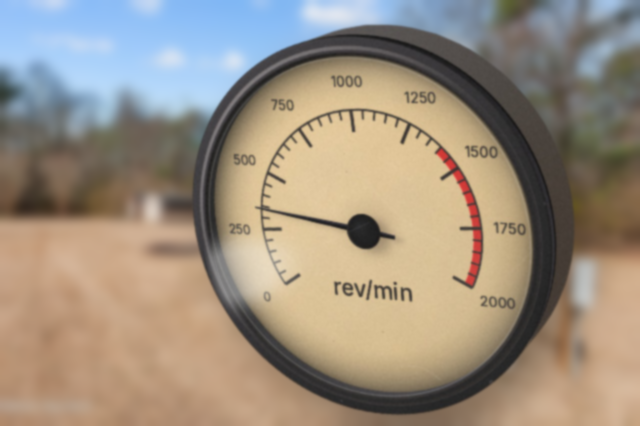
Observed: 350 rpm
